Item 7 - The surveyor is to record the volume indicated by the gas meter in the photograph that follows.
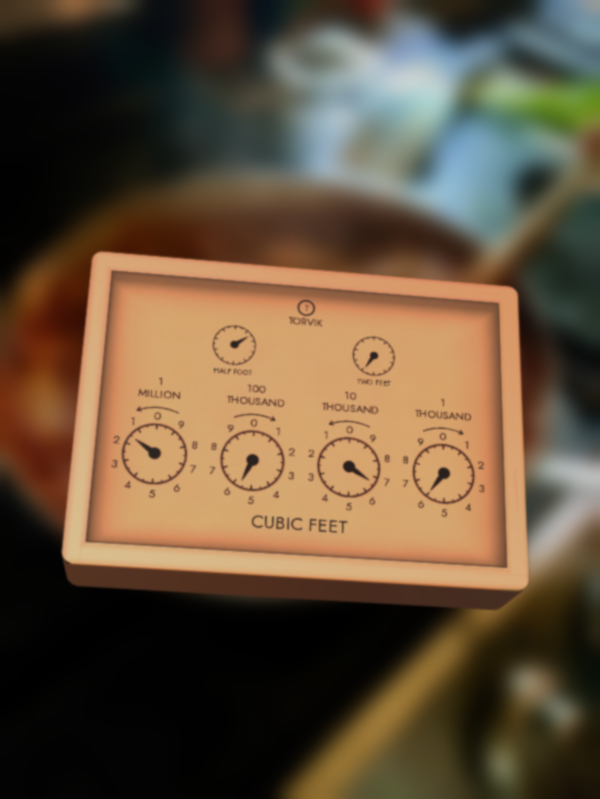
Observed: 156600 ft³
